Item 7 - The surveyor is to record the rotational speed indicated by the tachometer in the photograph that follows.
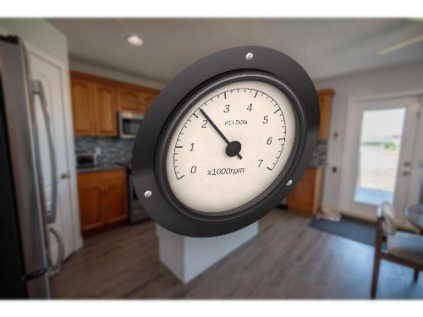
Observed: 2200 rpm
